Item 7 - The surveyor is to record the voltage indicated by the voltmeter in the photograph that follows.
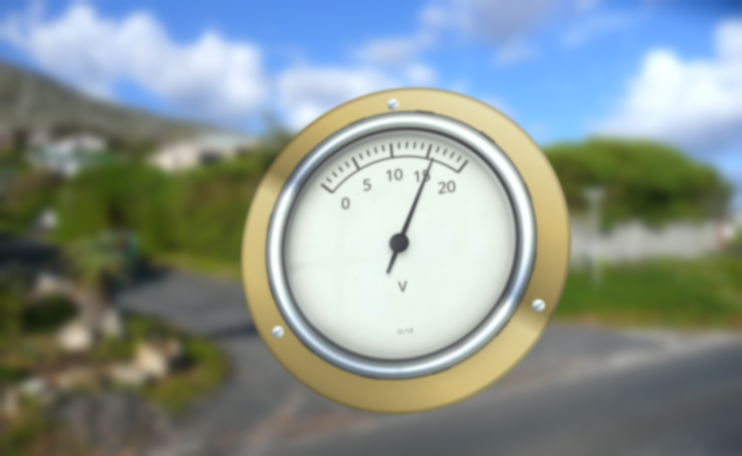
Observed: 16 V
